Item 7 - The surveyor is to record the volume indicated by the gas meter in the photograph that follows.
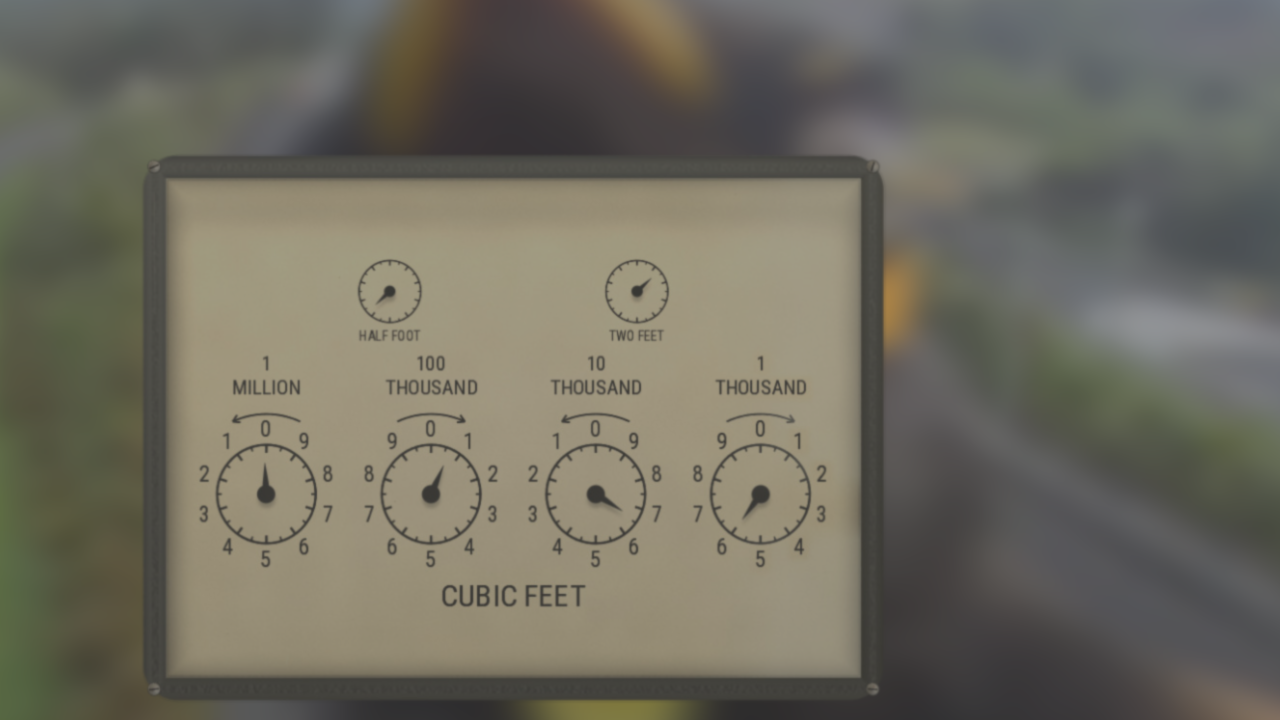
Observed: 6600 ft³
